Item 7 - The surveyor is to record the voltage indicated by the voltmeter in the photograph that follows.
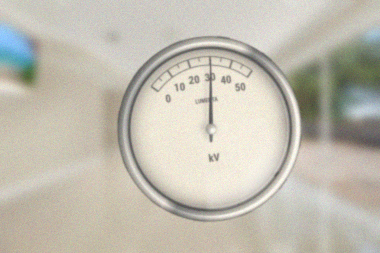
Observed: 30 kV
